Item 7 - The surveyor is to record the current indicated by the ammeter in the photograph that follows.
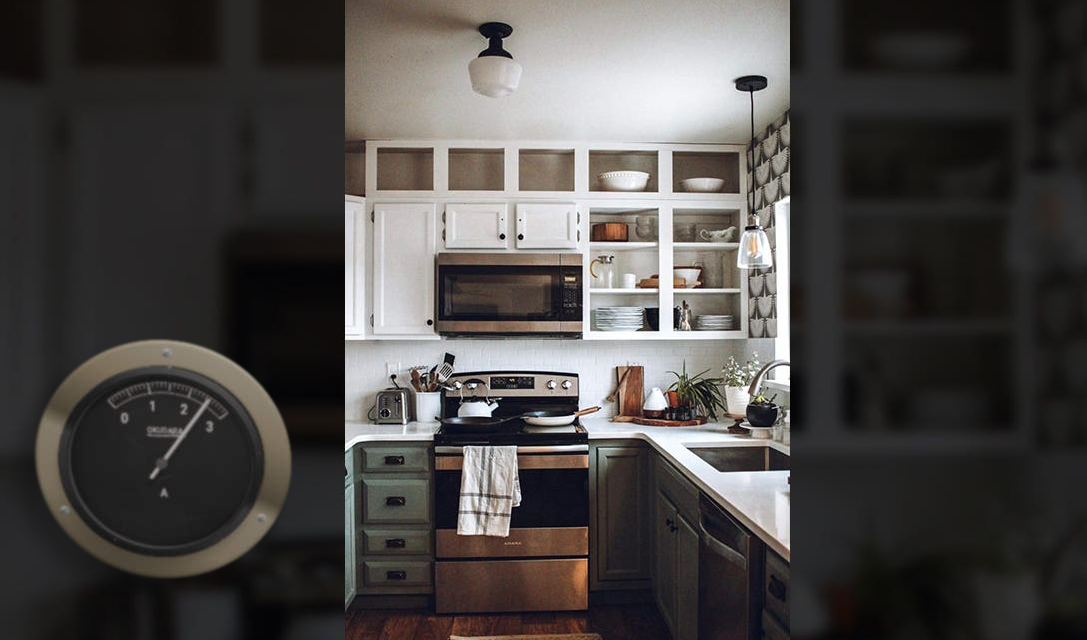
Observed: 2.5 A
